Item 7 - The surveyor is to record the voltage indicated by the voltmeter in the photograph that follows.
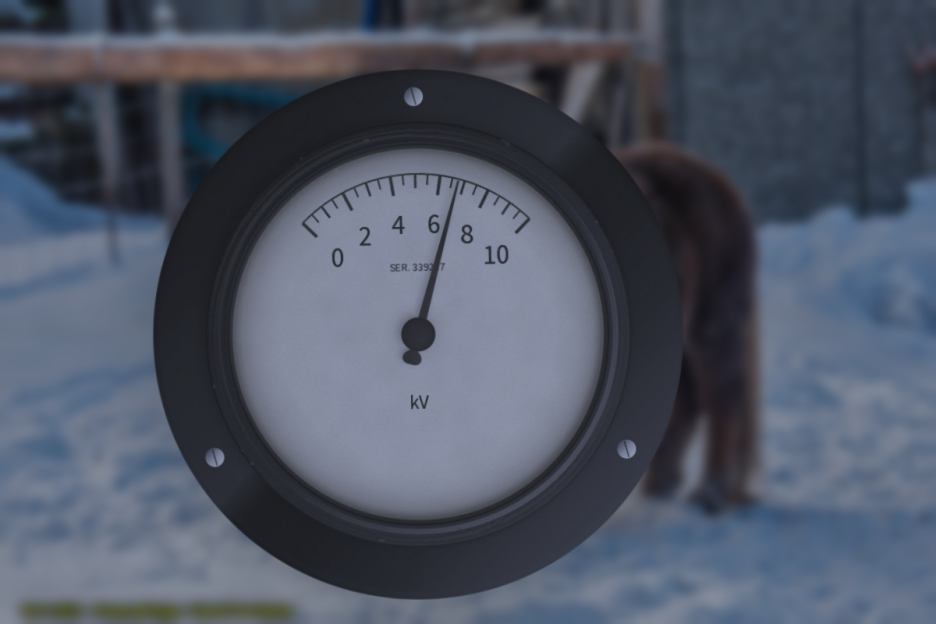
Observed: 6.75 kV
